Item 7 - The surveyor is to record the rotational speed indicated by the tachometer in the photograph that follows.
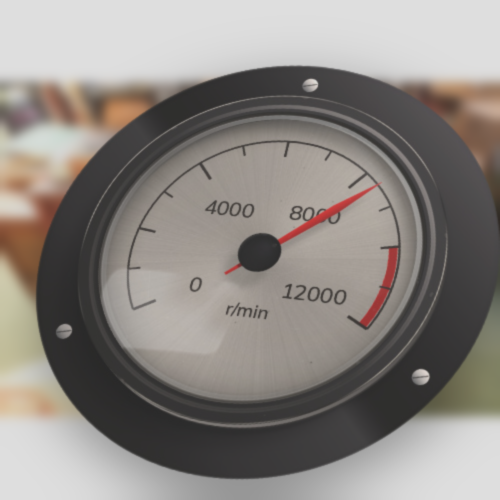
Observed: 8500 rpm
